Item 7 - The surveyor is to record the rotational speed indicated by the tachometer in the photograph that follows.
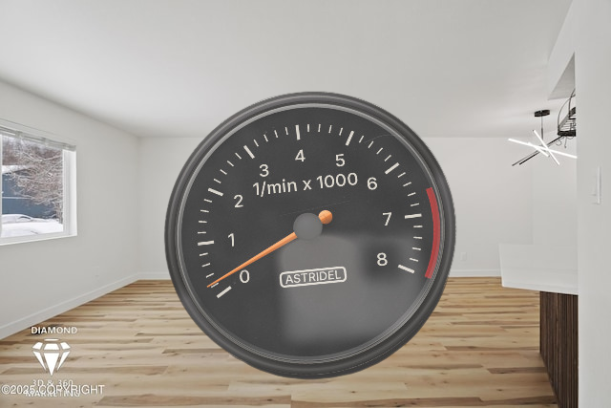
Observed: 200 rpm
